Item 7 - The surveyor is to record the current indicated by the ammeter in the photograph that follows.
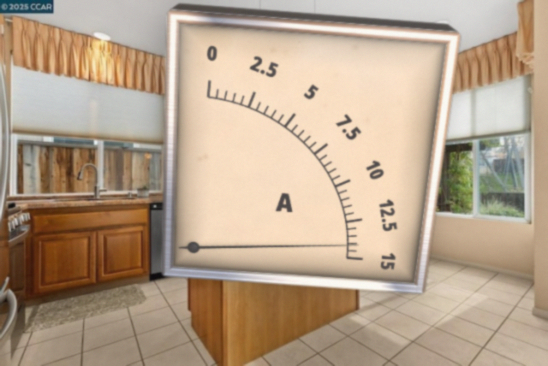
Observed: 14 A
